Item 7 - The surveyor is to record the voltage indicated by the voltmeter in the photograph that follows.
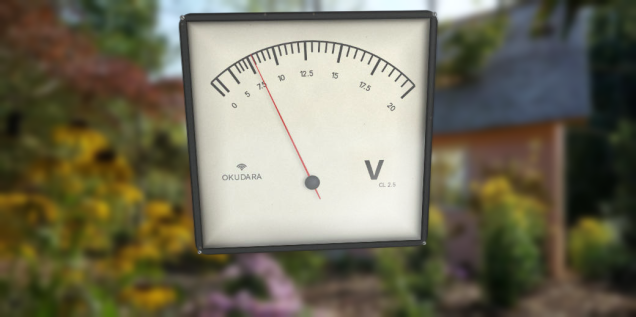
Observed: 8 V
